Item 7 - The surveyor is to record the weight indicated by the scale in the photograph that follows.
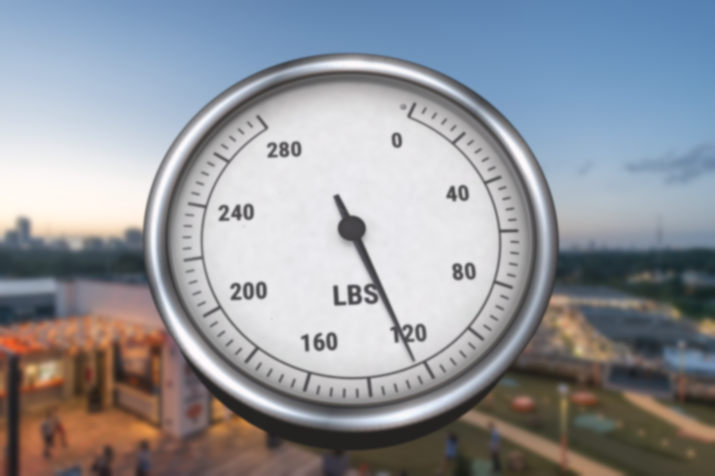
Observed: 124 lb
